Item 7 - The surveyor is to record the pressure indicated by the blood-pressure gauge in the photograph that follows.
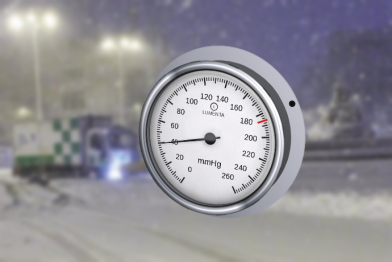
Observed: 40 mmHg
